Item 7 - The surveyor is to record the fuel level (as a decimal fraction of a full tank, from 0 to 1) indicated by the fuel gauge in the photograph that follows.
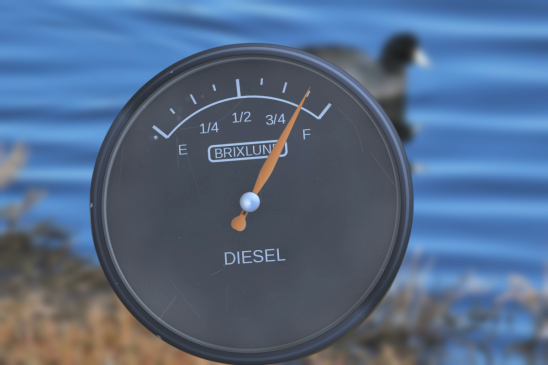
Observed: 0.875
